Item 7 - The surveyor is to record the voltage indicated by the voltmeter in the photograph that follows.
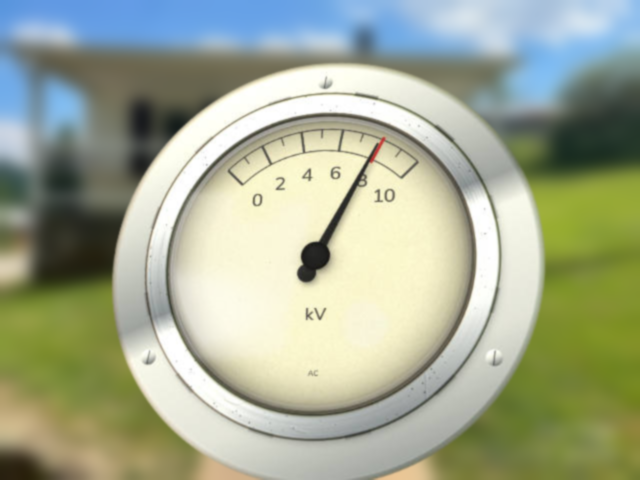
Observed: 8 kV
